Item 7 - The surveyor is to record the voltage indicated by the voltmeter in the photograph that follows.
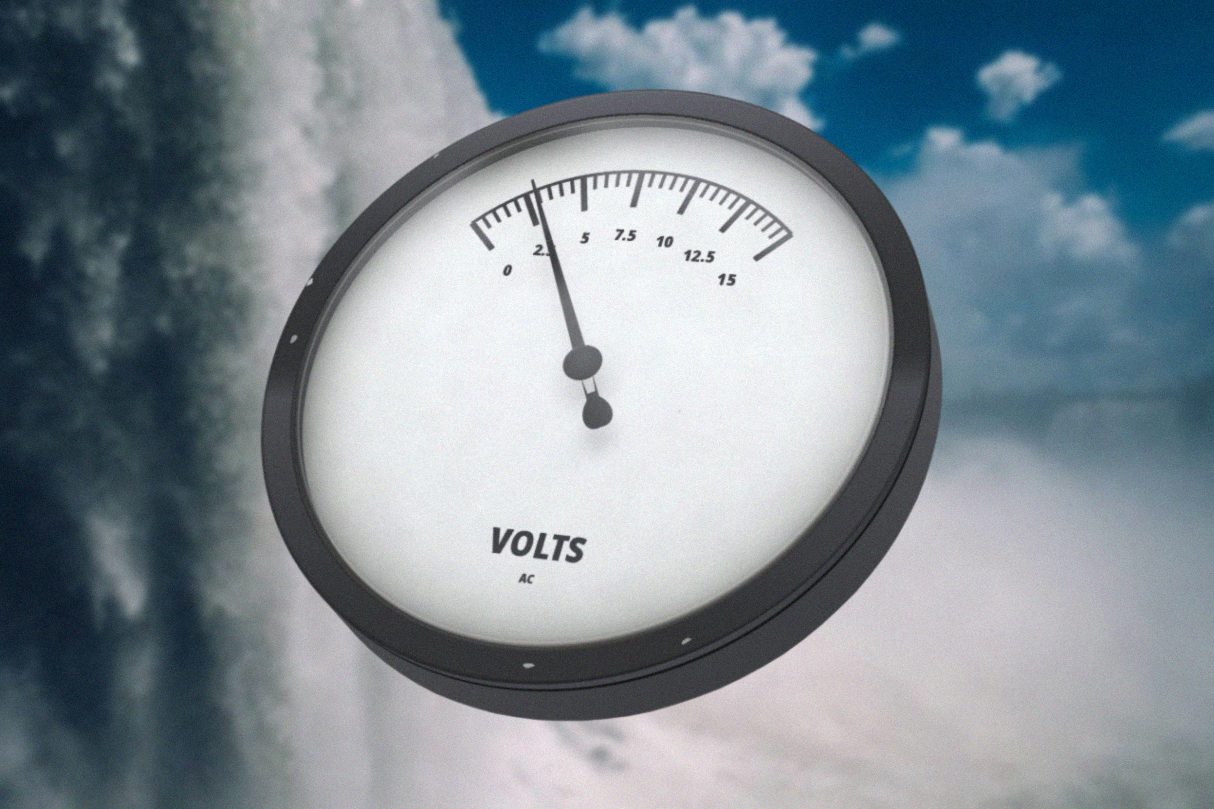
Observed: 3 V
